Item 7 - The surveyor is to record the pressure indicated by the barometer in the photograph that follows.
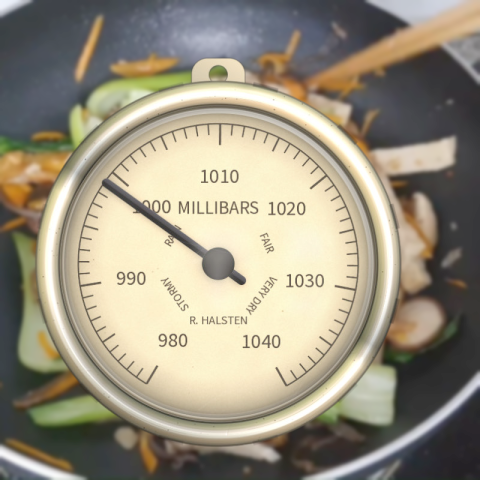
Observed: 999 mbar
